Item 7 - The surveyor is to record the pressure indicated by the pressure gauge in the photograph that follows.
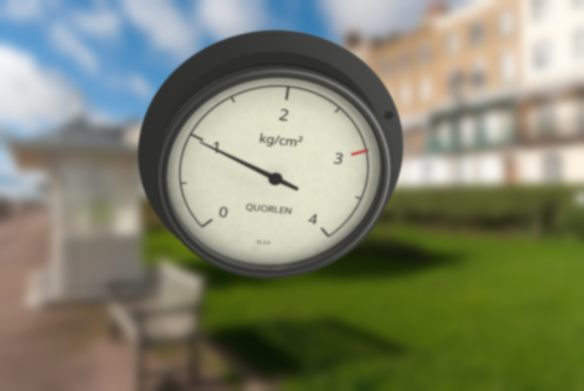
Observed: 1 kg/cm²
